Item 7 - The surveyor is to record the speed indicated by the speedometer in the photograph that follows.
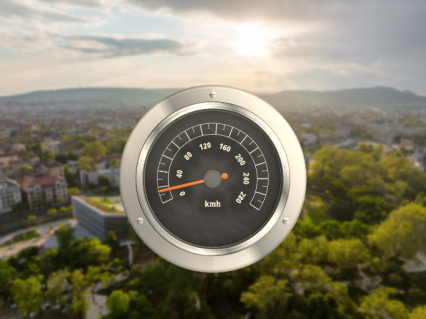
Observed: 15 km/h
